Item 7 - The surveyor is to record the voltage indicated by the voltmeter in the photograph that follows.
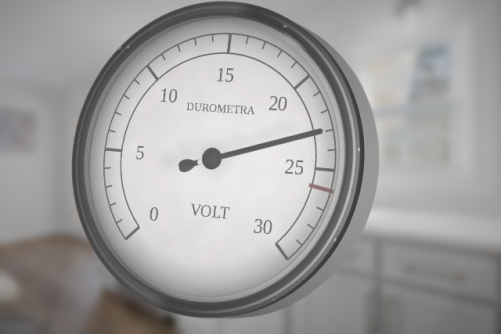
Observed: 23 V
